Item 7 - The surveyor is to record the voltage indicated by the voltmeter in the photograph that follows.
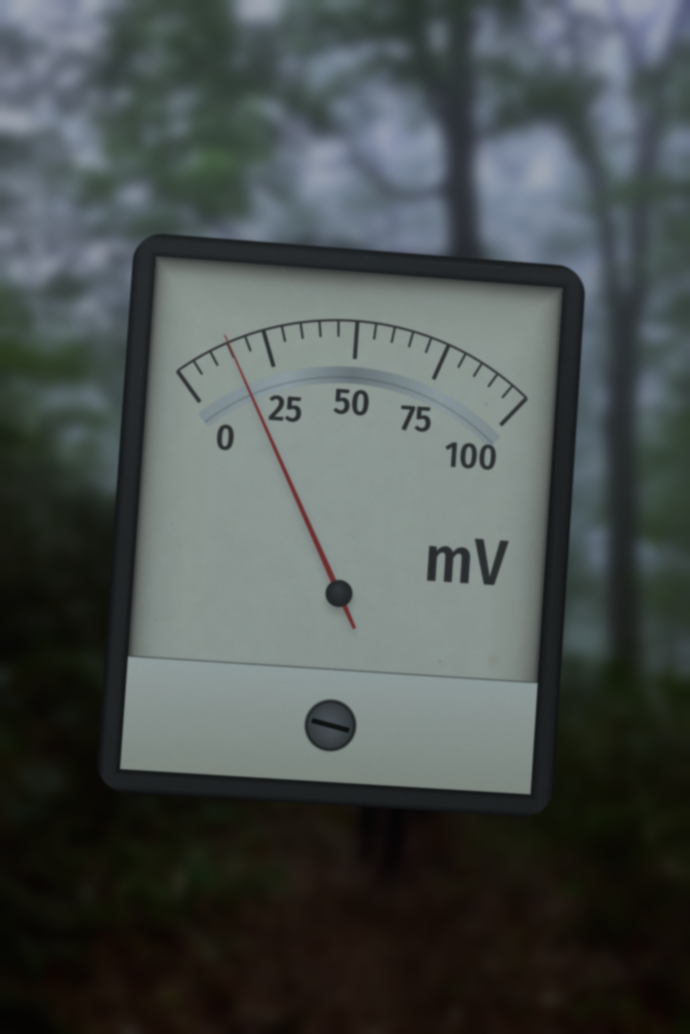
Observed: 15 mV
